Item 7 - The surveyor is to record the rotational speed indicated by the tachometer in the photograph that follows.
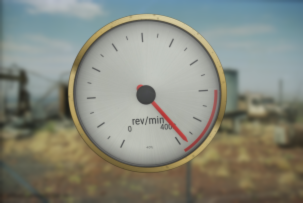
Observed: 3900 rpm
